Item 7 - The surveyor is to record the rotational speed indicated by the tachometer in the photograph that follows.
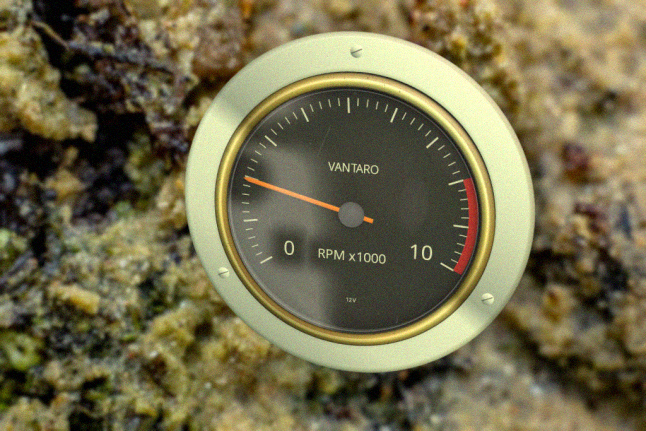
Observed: 2000 rpm
